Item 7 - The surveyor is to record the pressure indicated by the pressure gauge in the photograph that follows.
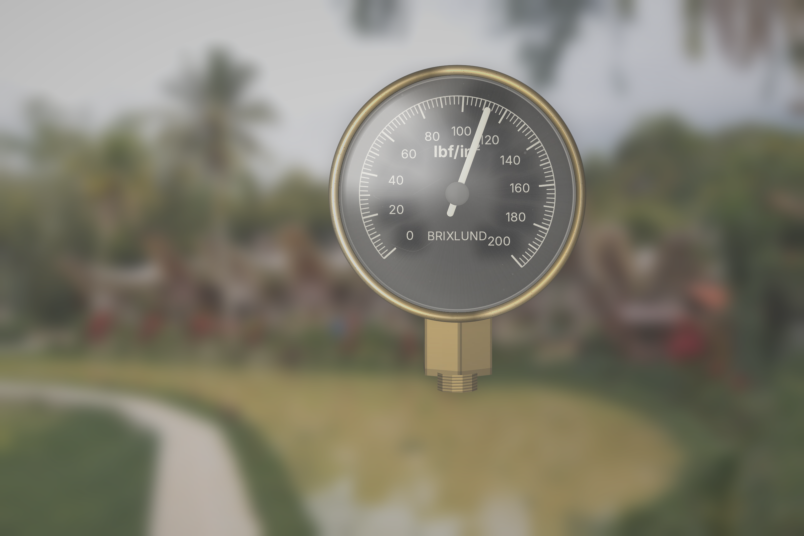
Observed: 112 psi
